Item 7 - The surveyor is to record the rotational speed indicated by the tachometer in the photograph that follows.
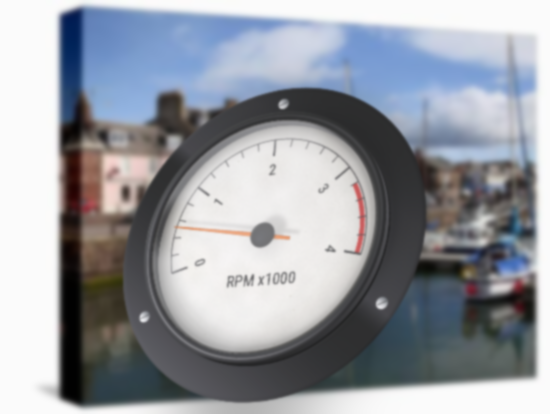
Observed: 500 rpm
